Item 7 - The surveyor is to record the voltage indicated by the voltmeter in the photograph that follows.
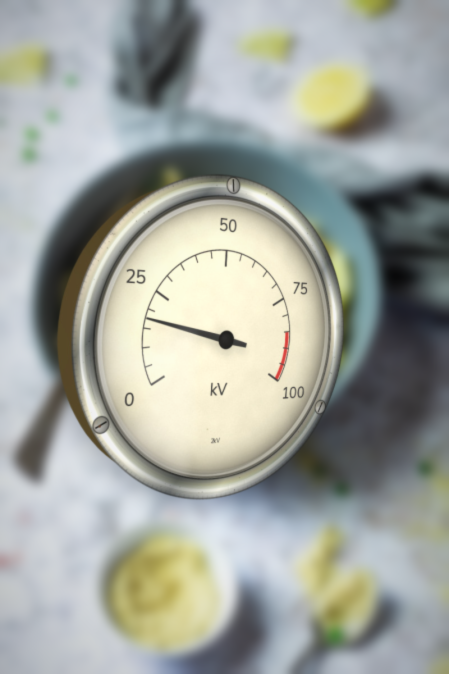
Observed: 17.5 kV
